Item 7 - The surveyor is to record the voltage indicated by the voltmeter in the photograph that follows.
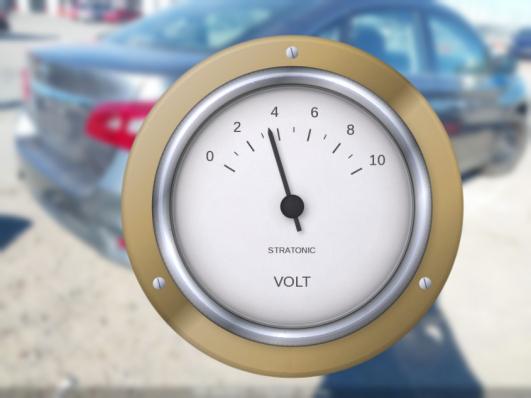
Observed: 3.5 V
